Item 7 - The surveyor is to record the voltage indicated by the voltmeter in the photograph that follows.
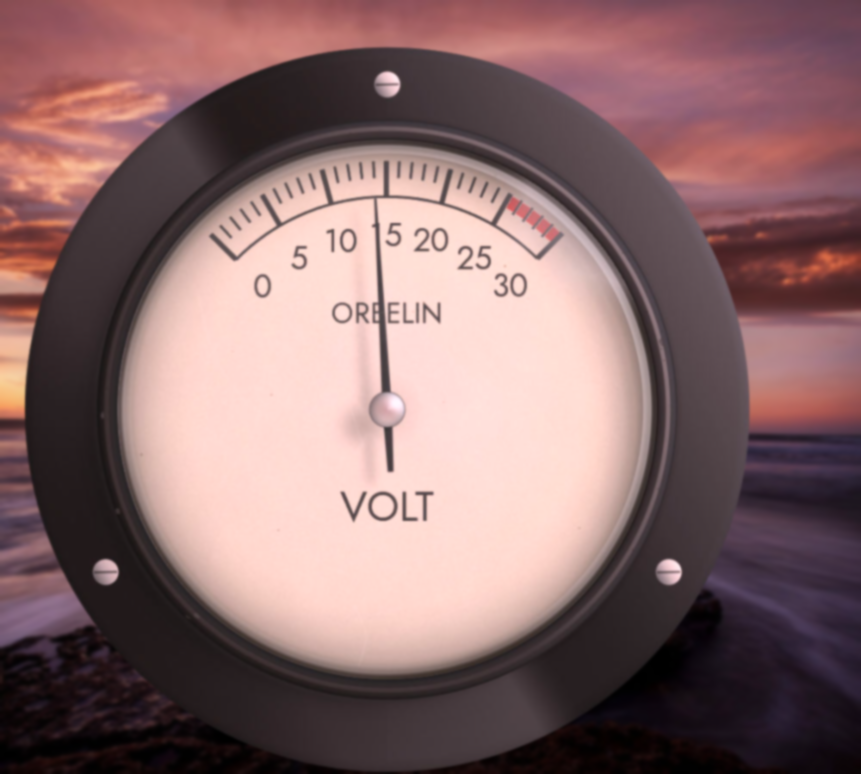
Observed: 14 V
